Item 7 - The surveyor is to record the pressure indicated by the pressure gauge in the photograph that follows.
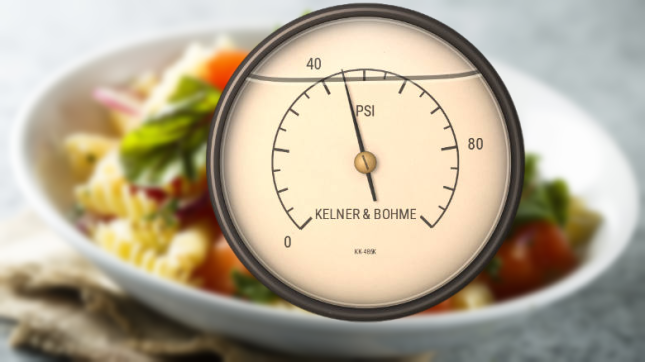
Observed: 45 psi
